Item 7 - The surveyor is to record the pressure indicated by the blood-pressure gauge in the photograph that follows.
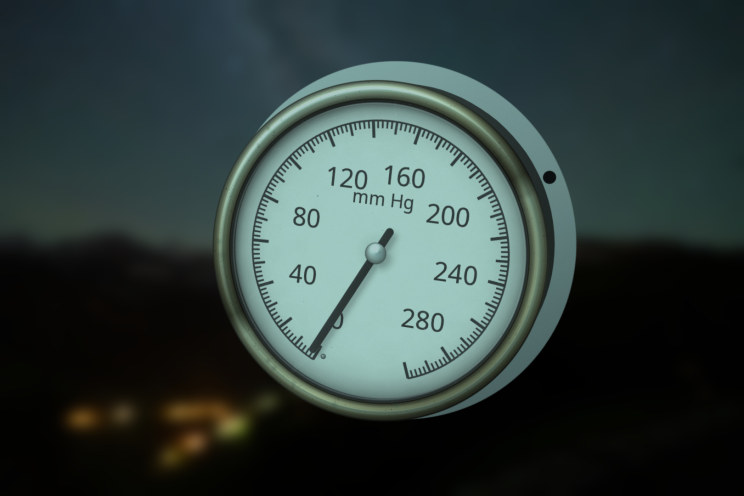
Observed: 2 mmHg
